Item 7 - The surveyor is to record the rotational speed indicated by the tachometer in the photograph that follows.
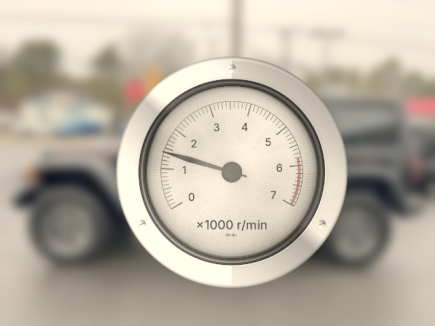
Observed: 1400 rpm
